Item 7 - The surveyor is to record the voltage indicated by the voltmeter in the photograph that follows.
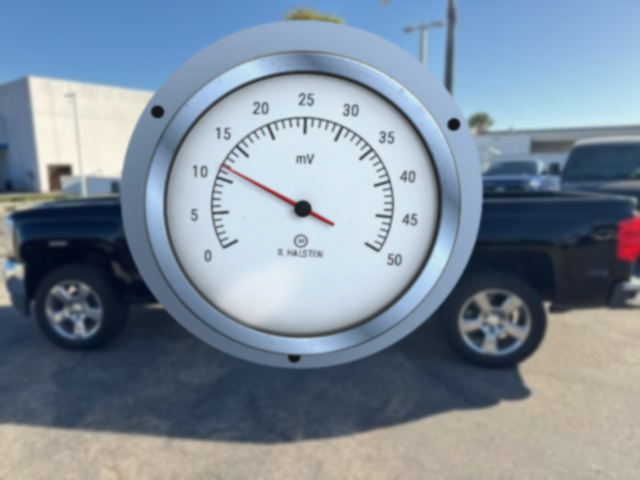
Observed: 12 mV
